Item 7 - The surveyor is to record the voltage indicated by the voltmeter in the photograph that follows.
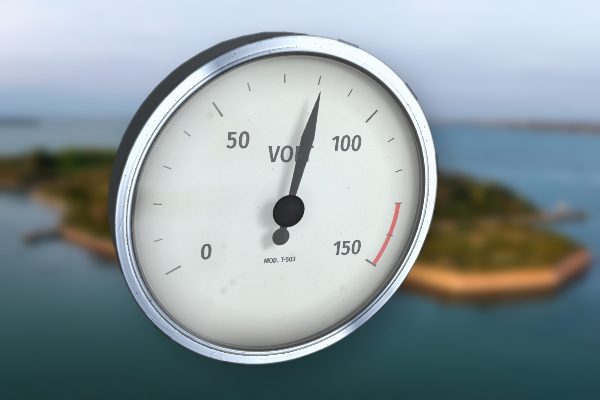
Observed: 80 V
